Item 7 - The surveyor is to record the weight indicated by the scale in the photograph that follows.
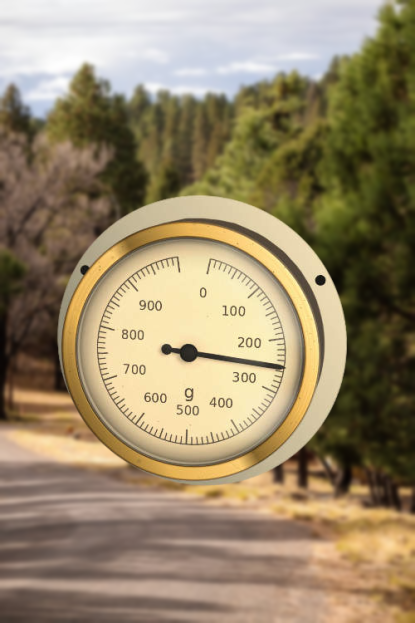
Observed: 250 g
